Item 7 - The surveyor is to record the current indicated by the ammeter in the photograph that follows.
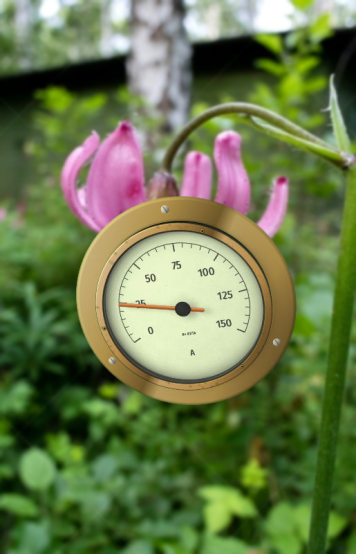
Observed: 25 A
